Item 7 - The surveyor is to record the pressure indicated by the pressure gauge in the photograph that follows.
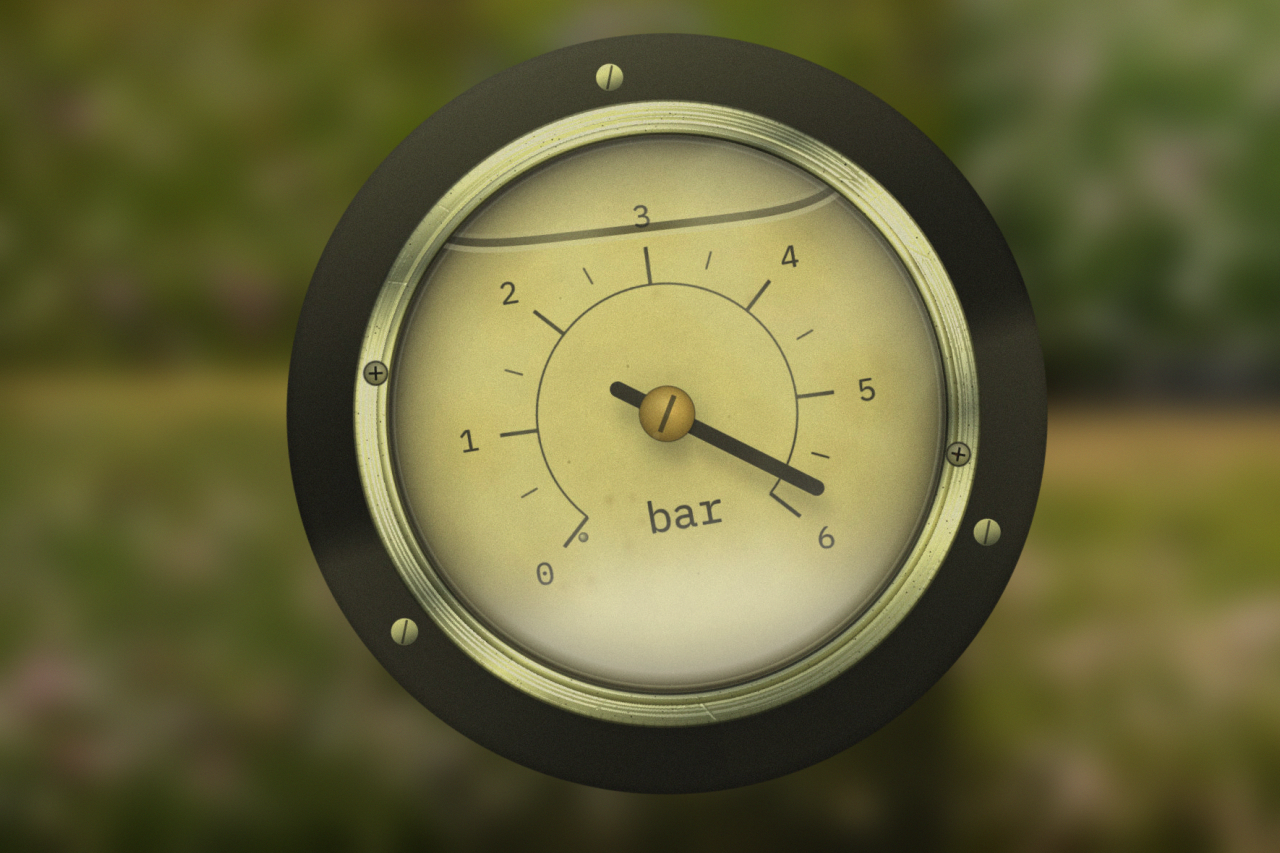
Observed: 5.75 bar
